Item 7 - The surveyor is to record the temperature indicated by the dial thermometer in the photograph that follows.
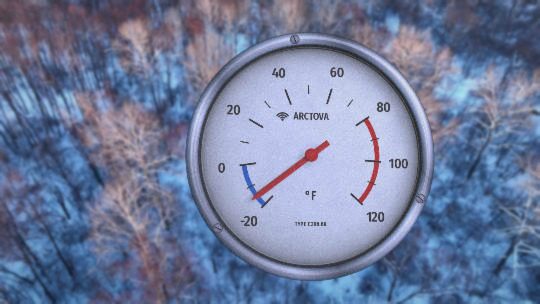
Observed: -15 °F
